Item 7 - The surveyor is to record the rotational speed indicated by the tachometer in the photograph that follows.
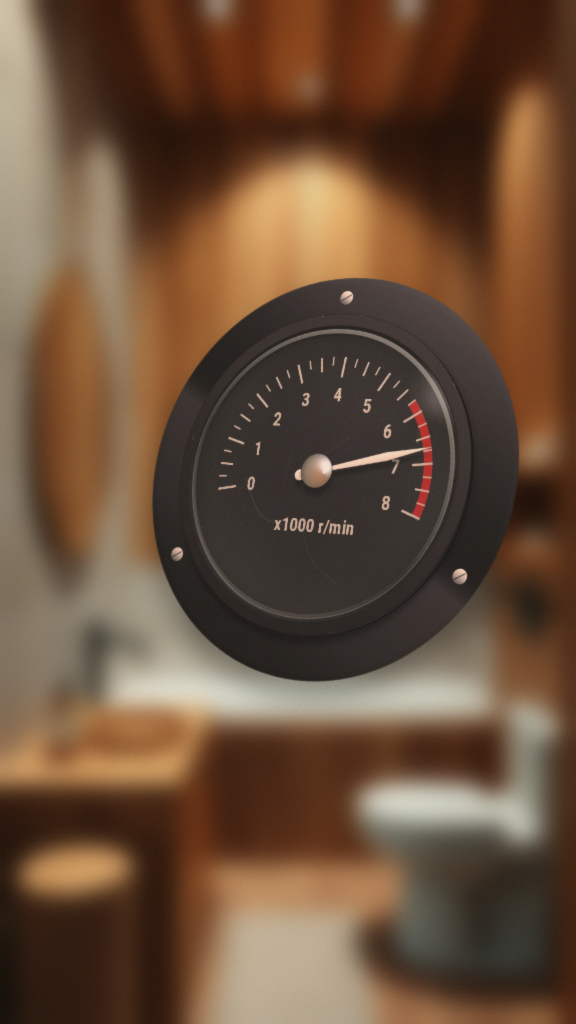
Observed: 6750 rpm
